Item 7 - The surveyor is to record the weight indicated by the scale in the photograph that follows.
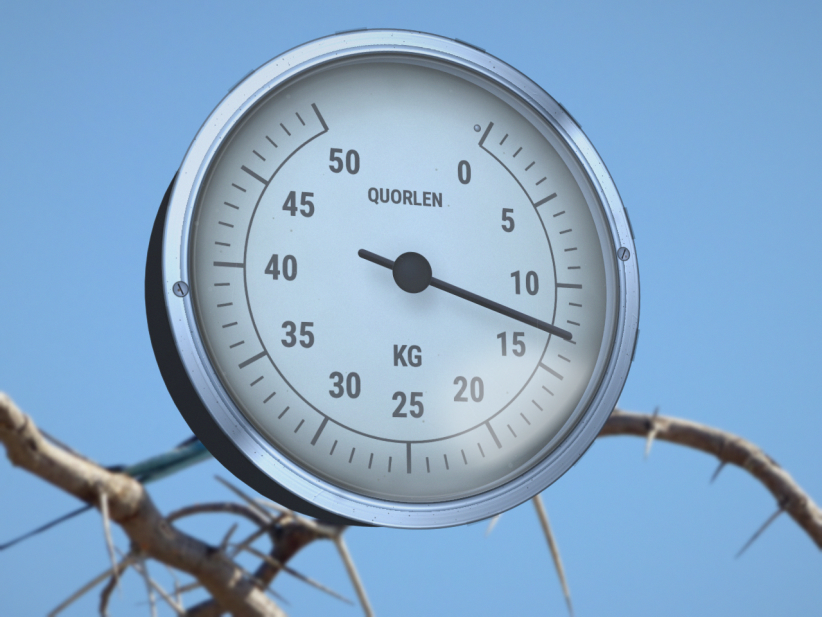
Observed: 13 kg
